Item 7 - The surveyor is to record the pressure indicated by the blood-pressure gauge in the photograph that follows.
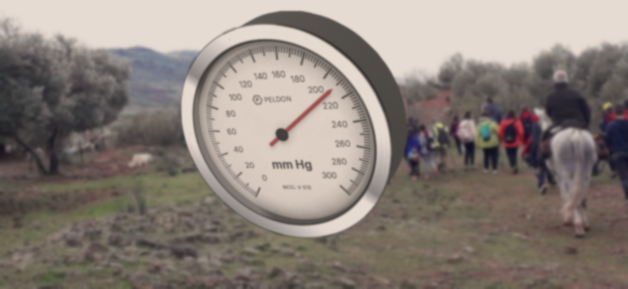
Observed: 210 mmHg
